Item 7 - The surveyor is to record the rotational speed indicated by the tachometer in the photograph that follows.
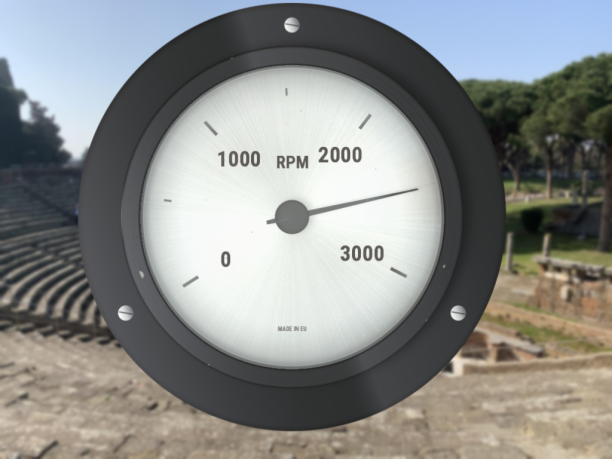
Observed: 2500 rpm
